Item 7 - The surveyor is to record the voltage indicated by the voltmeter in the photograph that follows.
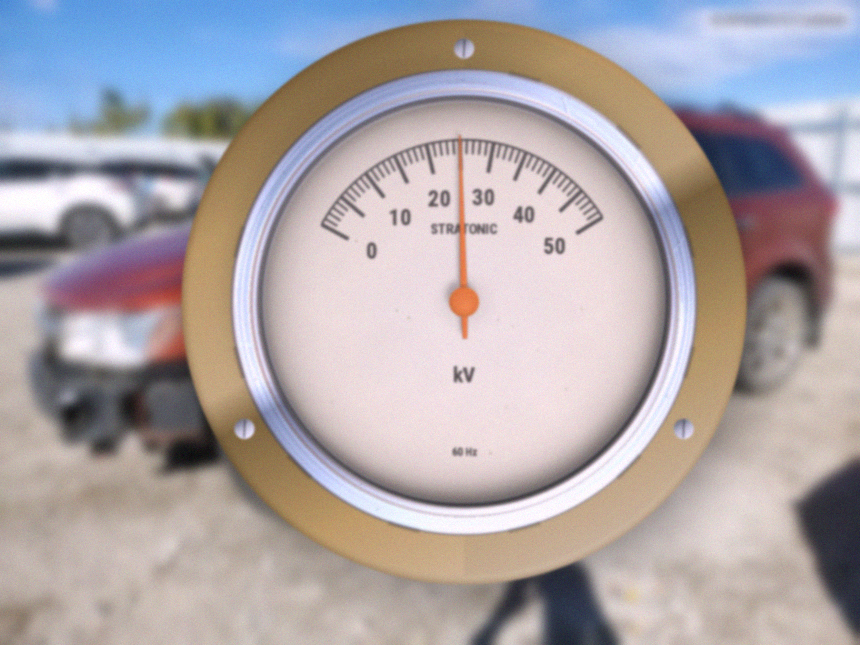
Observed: 25 kV
